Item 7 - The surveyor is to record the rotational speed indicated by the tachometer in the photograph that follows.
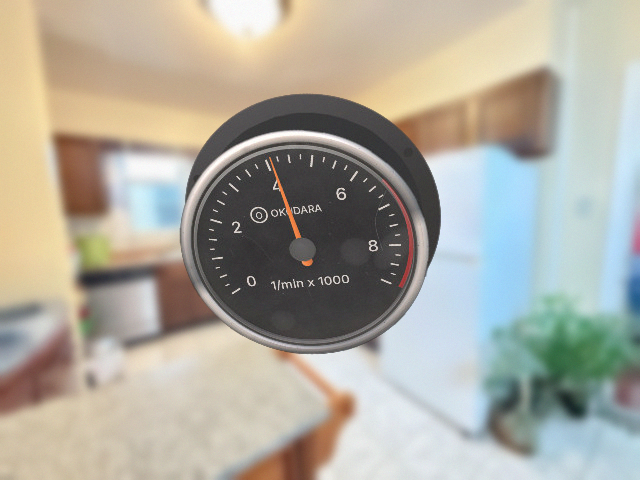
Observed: 4125 rpm
